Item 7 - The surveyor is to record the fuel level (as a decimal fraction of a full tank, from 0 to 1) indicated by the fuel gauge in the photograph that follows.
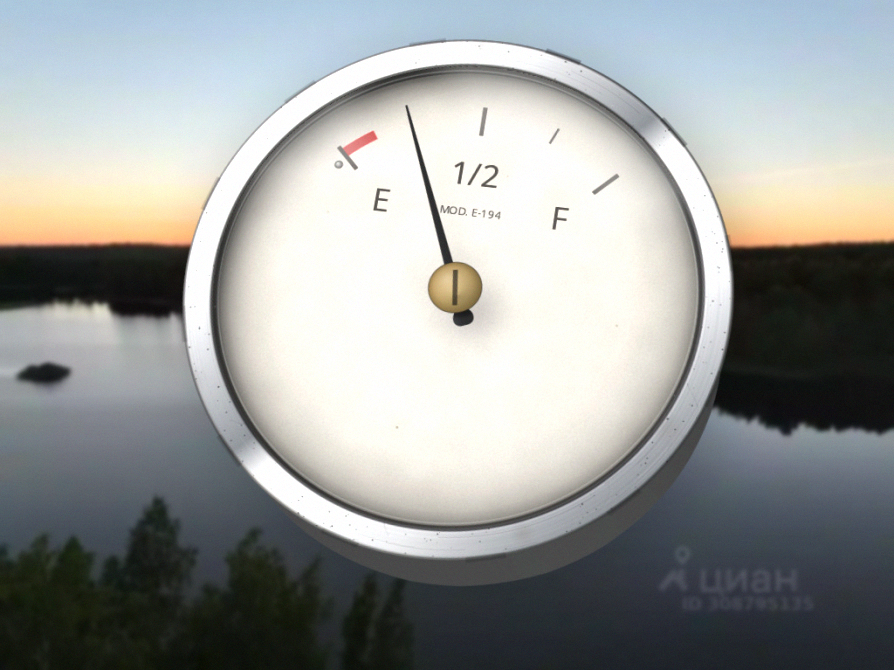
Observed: 0.25
